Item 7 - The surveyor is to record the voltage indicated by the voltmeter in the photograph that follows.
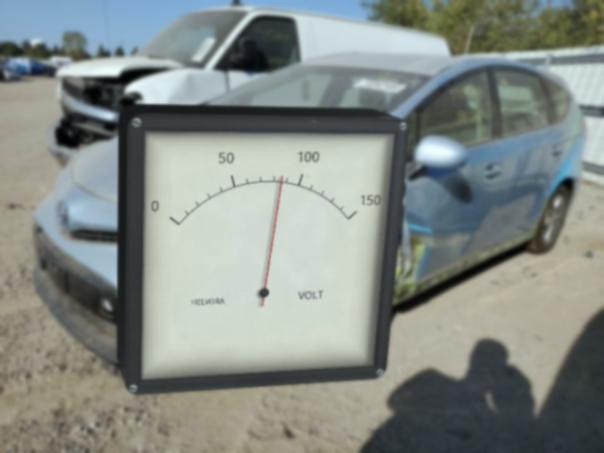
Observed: 85 V
